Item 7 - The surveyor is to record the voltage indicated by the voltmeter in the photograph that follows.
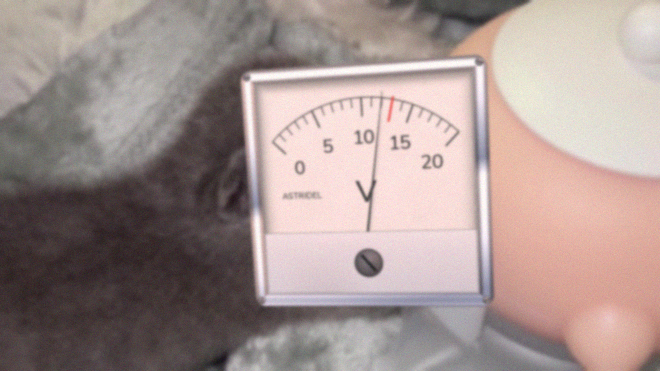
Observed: 12 V
